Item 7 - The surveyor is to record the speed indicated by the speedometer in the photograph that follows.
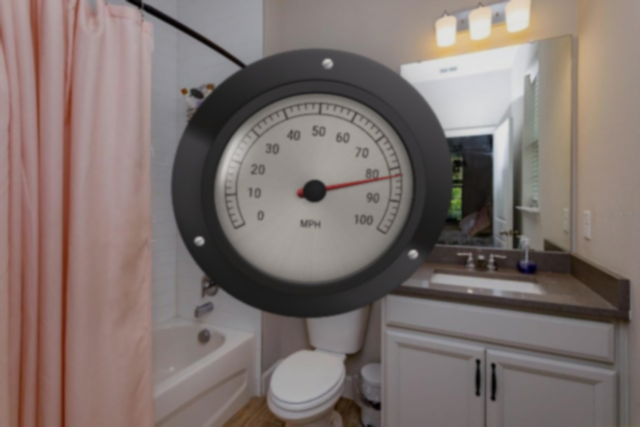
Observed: 82 mph
